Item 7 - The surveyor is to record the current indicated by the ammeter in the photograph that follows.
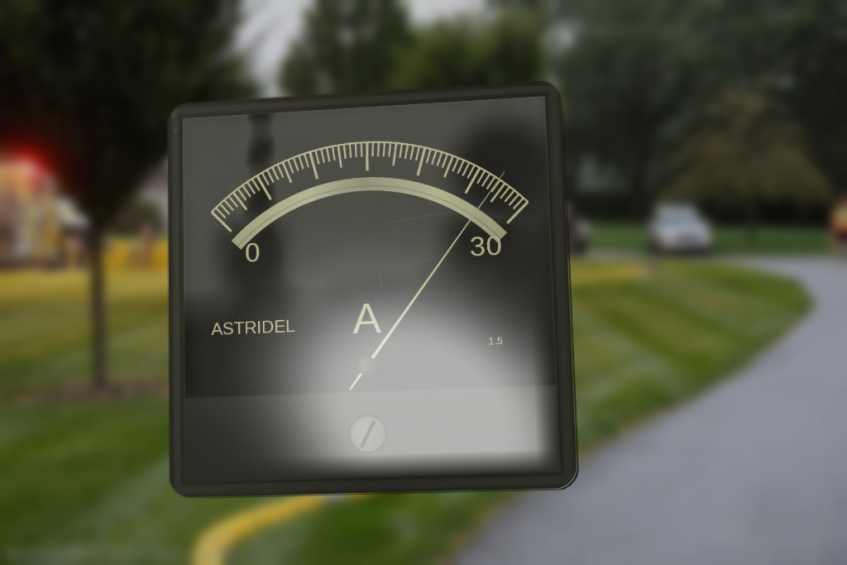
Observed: 27 A
